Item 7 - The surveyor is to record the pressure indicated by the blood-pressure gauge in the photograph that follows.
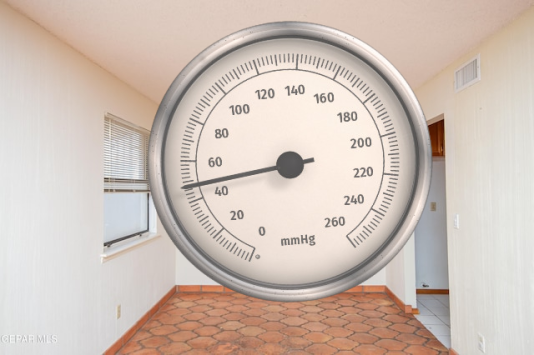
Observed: 48 mmHg
